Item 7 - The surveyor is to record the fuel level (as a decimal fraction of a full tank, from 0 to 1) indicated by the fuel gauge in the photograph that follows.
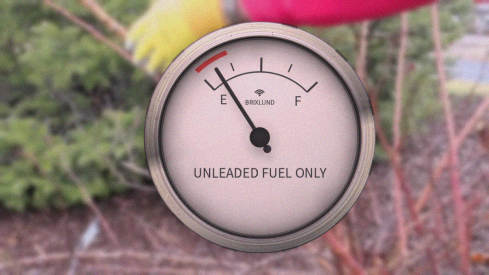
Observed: 0.125
